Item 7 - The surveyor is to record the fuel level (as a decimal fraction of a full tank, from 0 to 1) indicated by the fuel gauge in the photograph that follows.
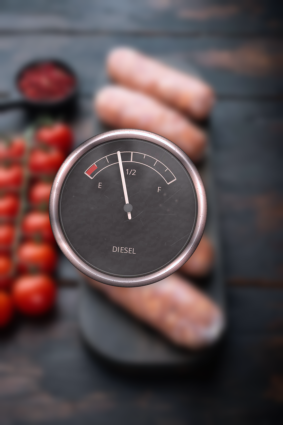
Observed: 0.375
